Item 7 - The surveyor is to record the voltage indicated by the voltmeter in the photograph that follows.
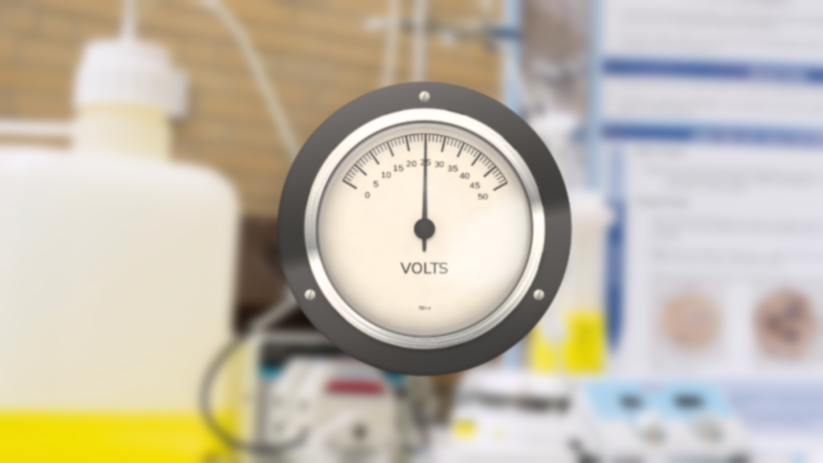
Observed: 25 V
